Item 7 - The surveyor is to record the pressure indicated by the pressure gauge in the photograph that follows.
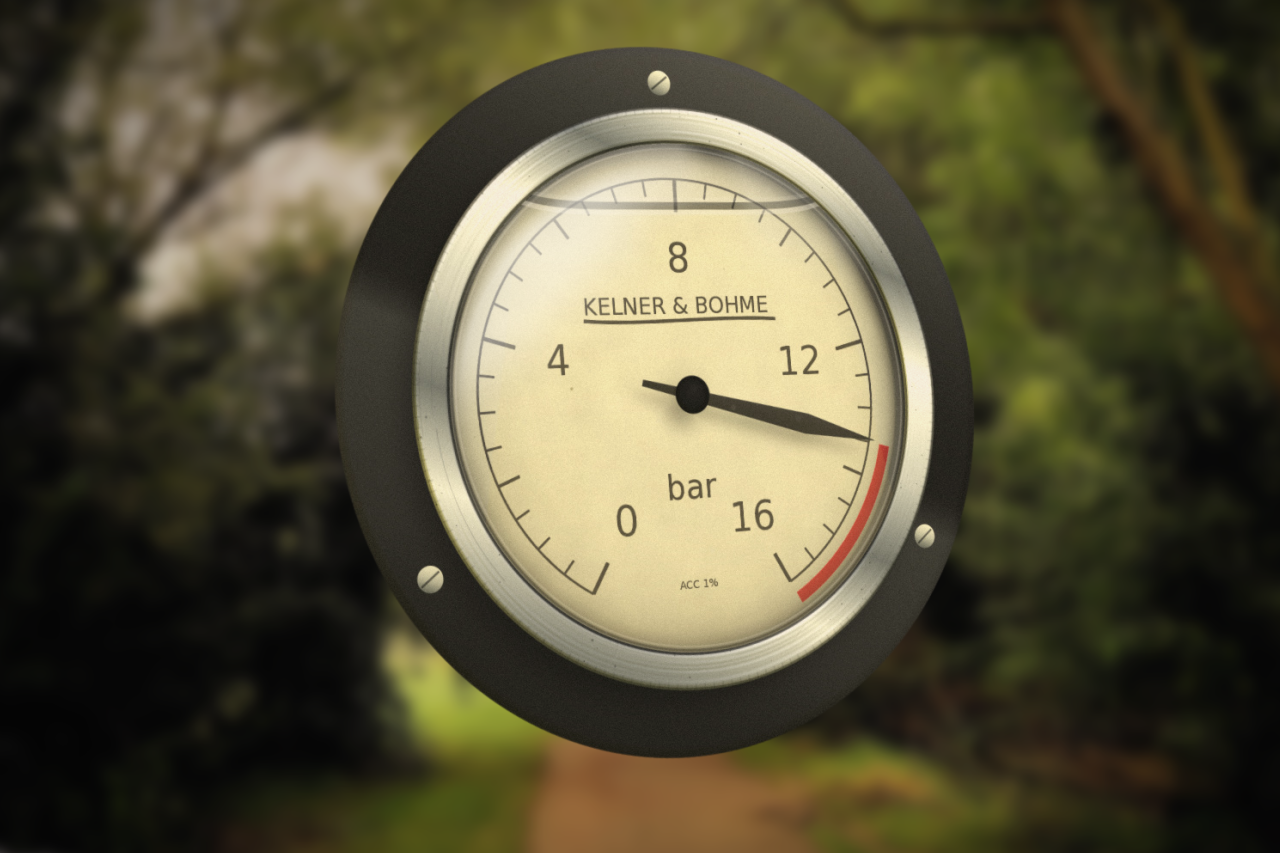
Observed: 13.5 bar
